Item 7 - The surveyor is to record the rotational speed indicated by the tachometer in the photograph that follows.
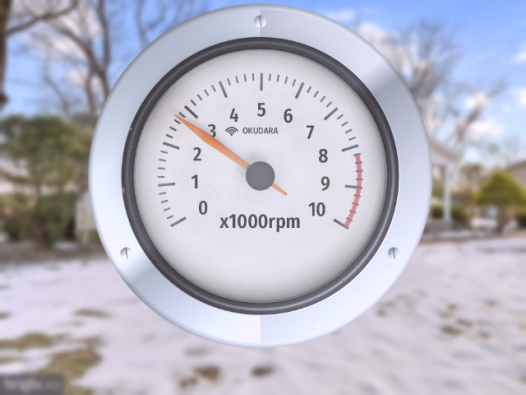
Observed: 2700 rpm
